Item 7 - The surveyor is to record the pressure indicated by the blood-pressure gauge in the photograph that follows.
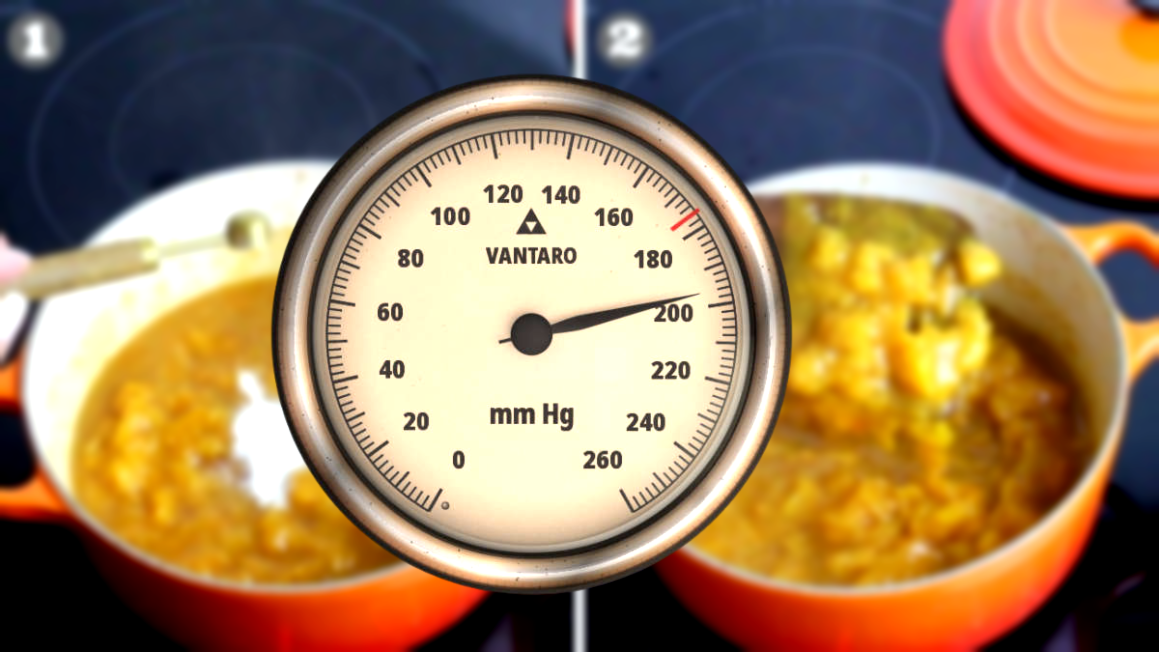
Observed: 196 mmHg
